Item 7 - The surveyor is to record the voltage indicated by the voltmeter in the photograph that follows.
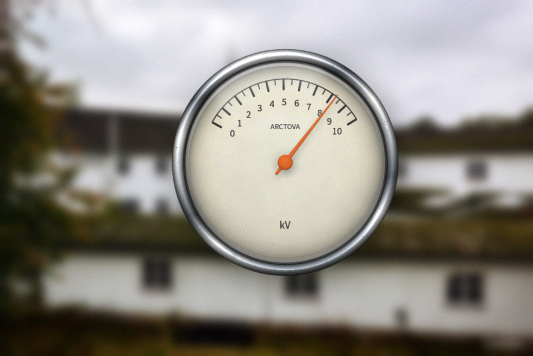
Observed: 8.25 kV
